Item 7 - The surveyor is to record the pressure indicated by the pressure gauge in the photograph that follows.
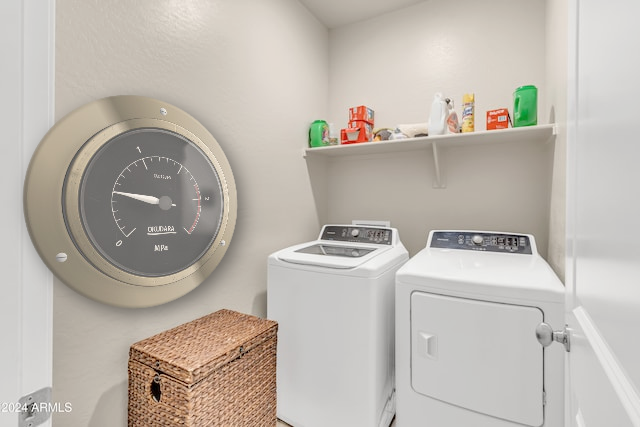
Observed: 0.5 MPa
